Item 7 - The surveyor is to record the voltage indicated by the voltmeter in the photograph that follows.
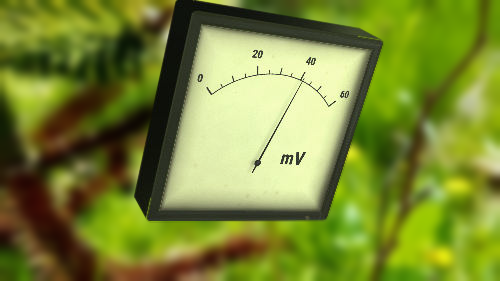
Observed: 40 mV
